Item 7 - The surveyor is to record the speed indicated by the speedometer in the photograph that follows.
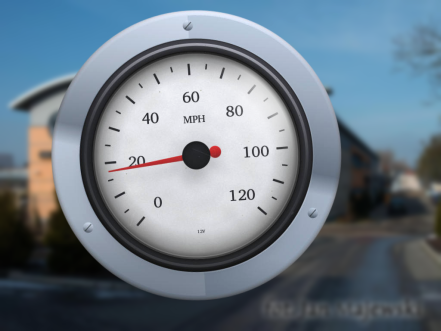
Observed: 17.5 mph
